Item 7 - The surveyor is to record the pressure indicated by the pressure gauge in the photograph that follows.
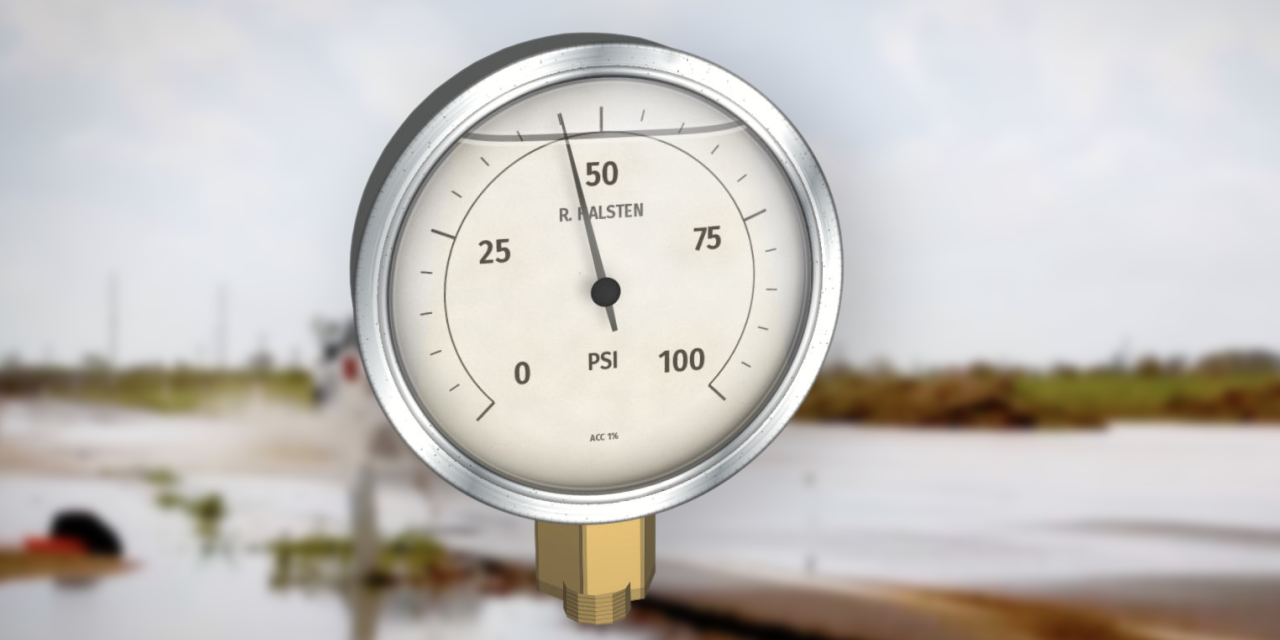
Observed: 45 psi
